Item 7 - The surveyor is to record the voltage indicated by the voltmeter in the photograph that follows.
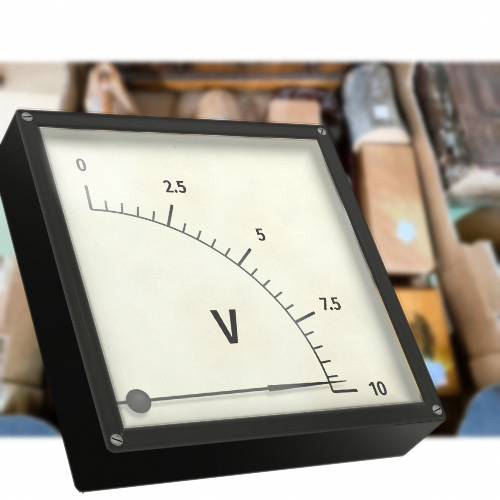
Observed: 9.75 V
